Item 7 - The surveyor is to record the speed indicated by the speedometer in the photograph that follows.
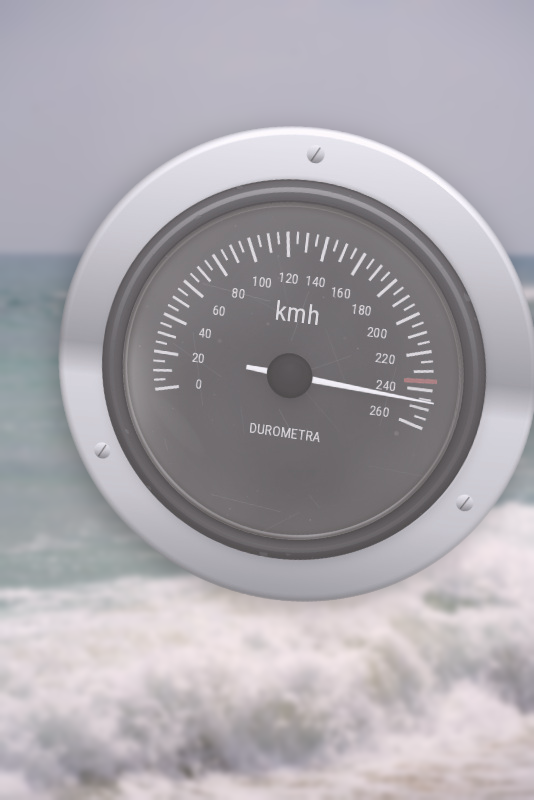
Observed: 245 km/h
